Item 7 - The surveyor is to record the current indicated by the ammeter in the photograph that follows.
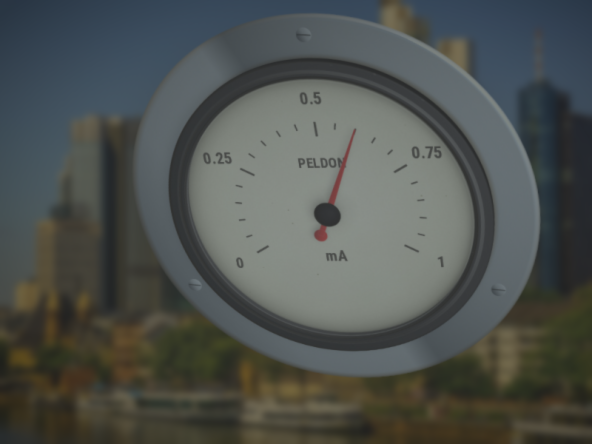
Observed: 0.6 mA
